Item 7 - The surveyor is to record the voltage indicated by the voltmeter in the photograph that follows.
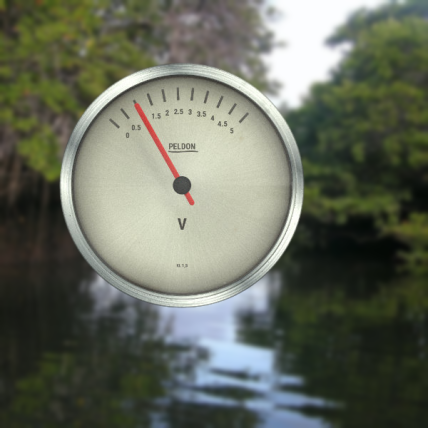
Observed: 1 V
